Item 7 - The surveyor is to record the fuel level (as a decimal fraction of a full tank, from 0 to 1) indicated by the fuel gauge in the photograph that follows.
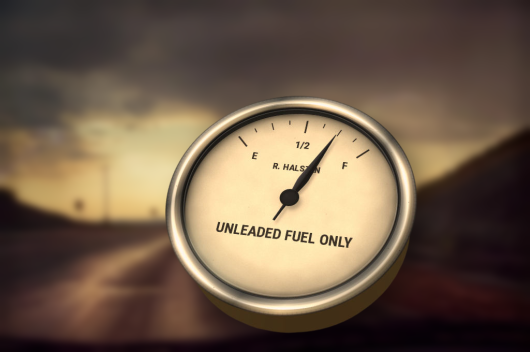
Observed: 0.75
